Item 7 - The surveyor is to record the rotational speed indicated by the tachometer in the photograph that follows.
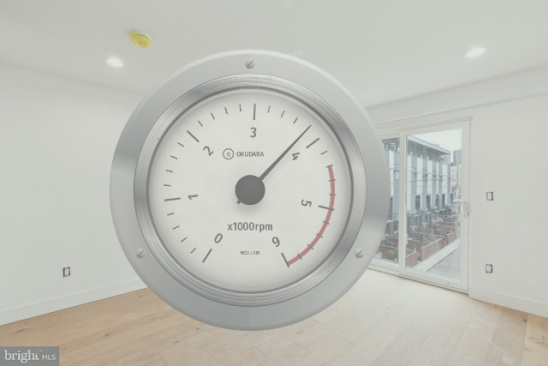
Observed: 3800 rpm
